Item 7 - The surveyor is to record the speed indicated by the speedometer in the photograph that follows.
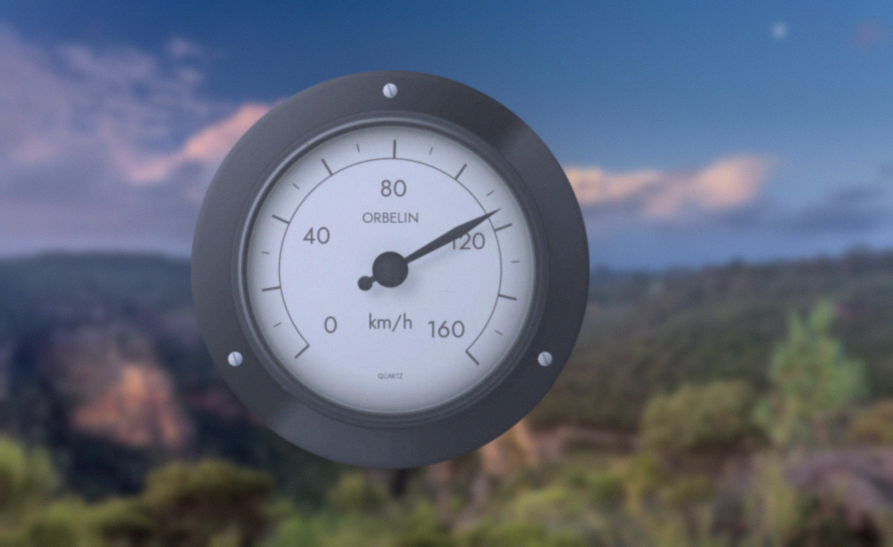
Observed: 115 km/h
